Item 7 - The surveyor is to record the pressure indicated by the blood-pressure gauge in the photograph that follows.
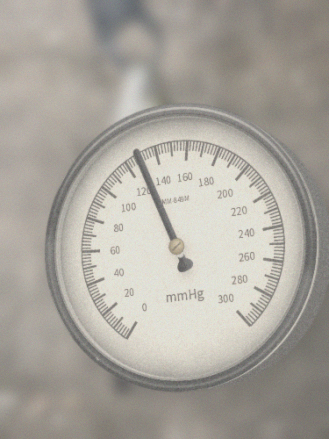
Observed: 130 mmHg
